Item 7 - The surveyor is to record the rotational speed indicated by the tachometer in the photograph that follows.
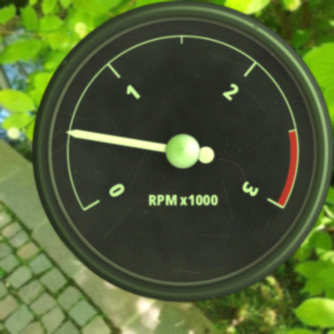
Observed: 500 rpm
